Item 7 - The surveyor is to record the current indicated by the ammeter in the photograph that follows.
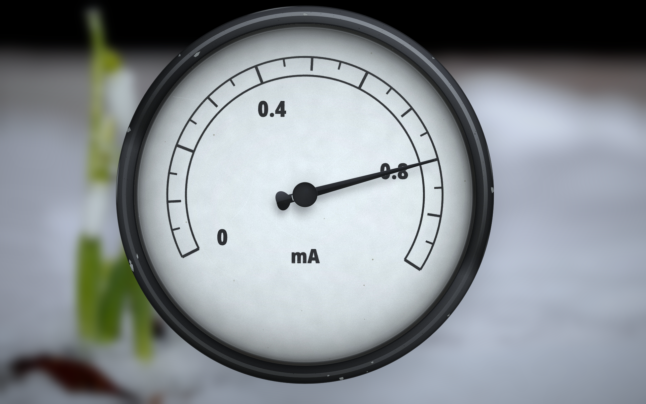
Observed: 0.8 mA
